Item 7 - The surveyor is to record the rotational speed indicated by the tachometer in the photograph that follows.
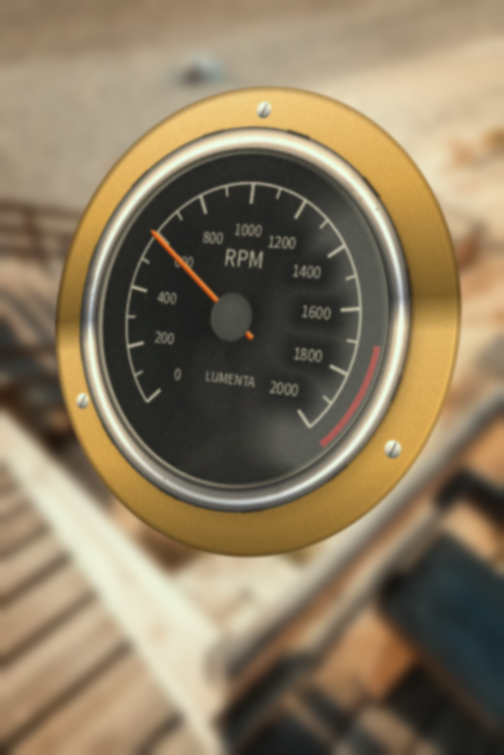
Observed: 600 rpm
